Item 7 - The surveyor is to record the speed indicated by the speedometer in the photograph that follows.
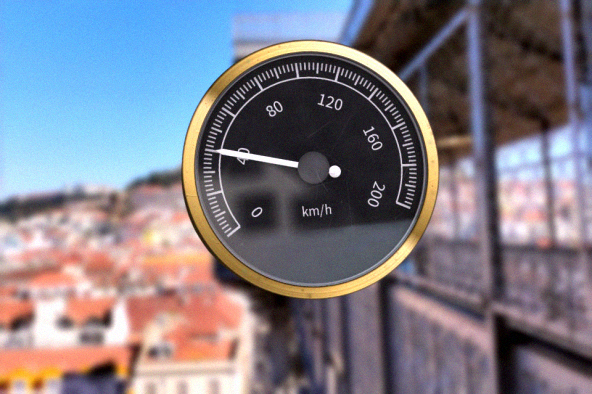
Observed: 40 km/h
